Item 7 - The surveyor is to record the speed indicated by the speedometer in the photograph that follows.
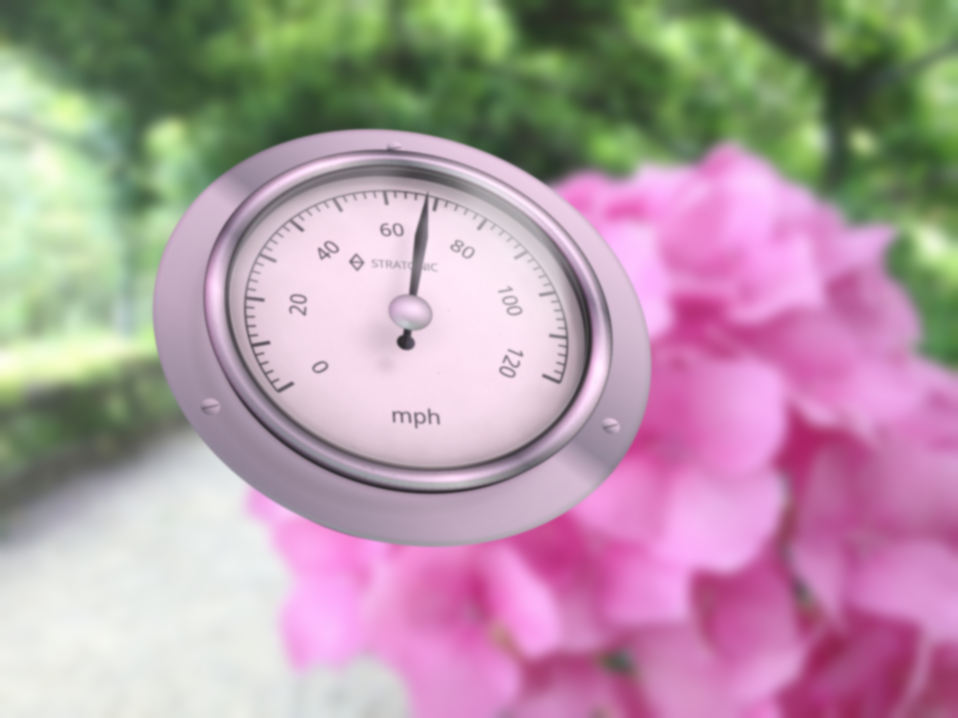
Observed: 68 mph
